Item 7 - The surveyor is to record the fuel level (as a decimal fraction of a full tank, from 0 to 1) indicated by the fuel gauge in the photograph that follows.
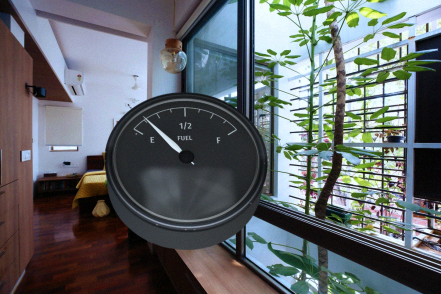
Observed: 0.125
